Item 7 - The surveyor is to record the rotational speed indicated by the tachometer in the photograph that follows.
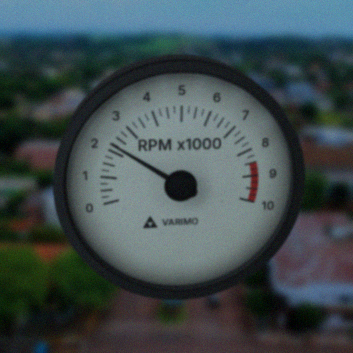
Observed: 2250 rpm
